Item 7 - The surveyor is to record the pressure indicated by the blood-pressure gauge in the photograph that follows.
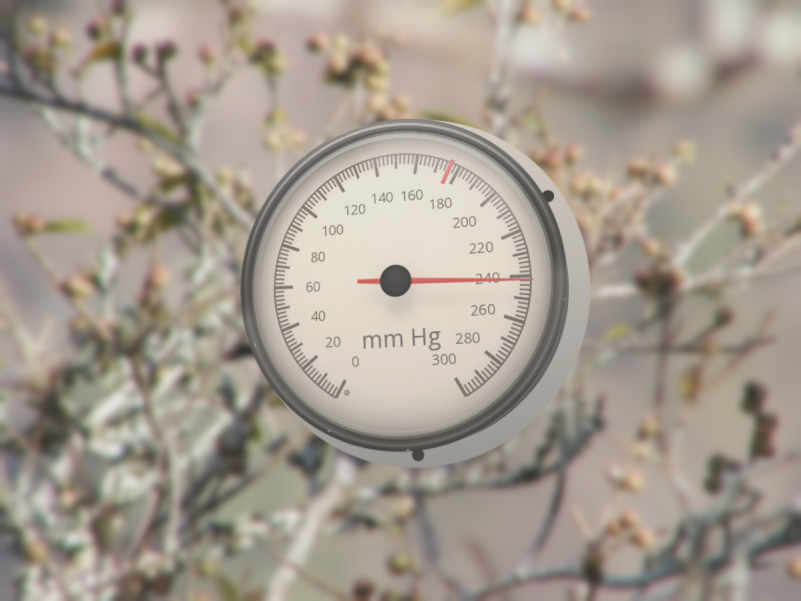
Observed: 242 mmHg
